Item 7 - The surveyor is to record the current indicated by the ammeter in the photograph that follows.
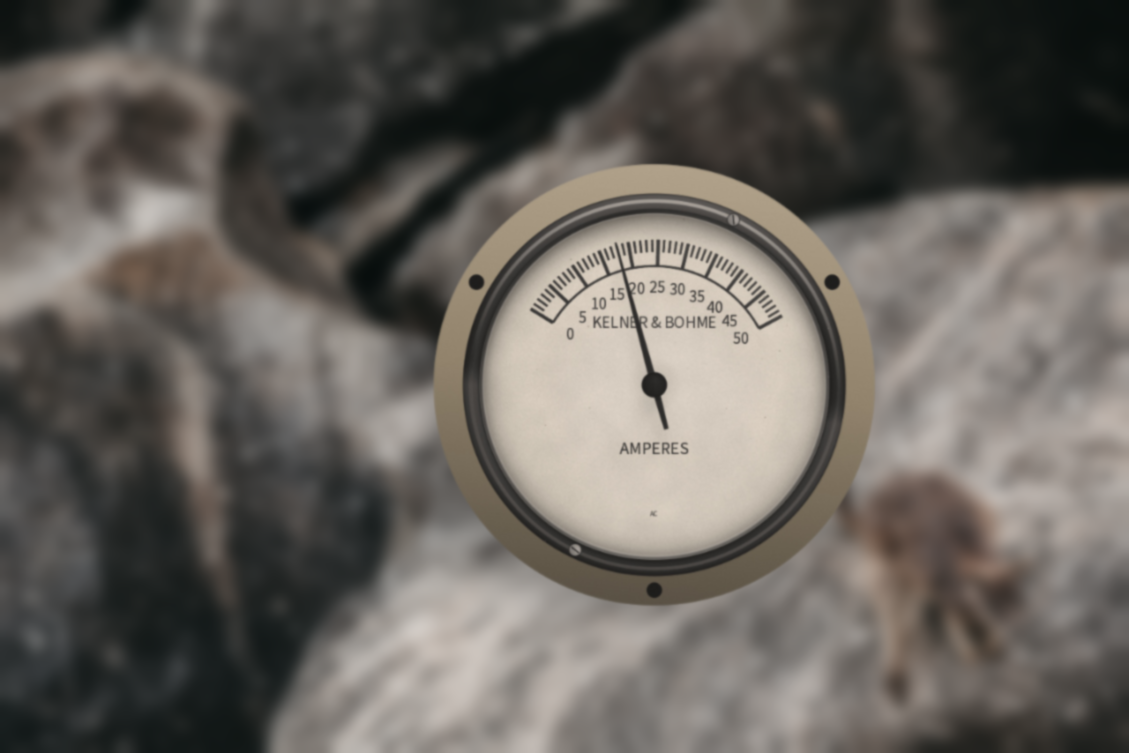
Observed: 18 A
